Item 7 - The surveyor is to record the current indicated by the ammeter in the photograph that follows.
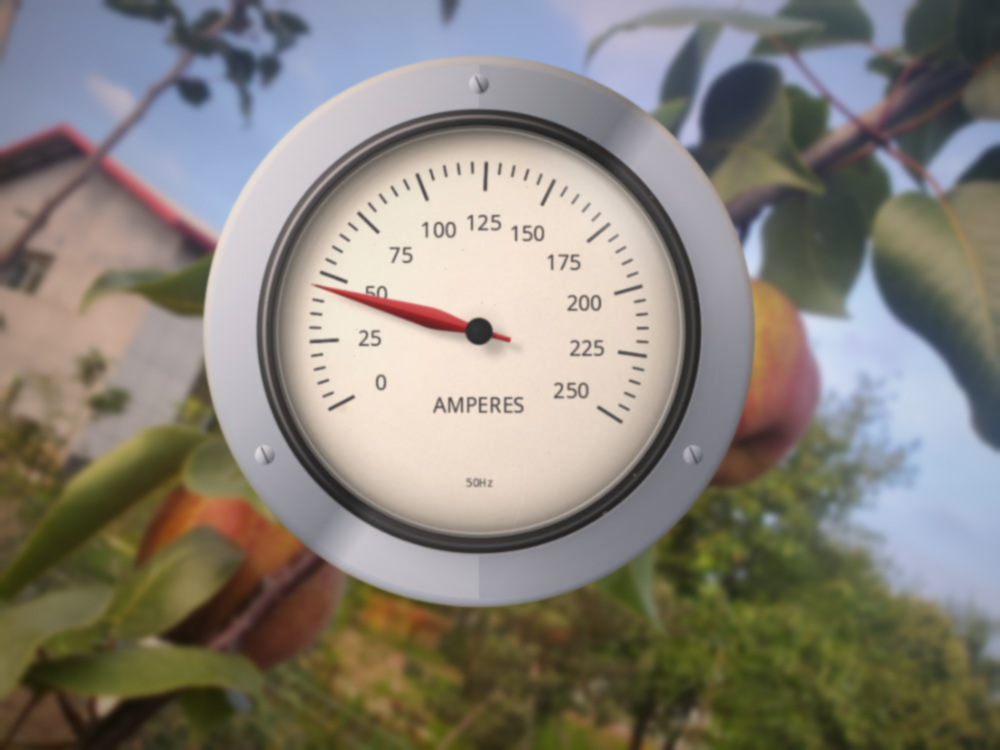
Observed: 45 A
